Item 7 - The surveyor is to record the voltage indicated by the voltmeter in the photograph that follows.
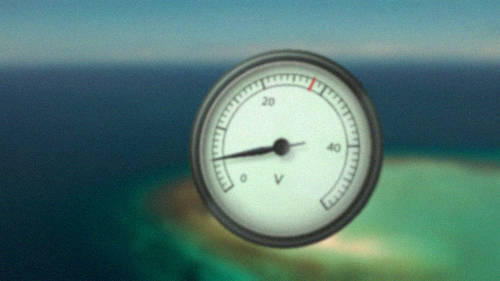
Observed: 5 V
